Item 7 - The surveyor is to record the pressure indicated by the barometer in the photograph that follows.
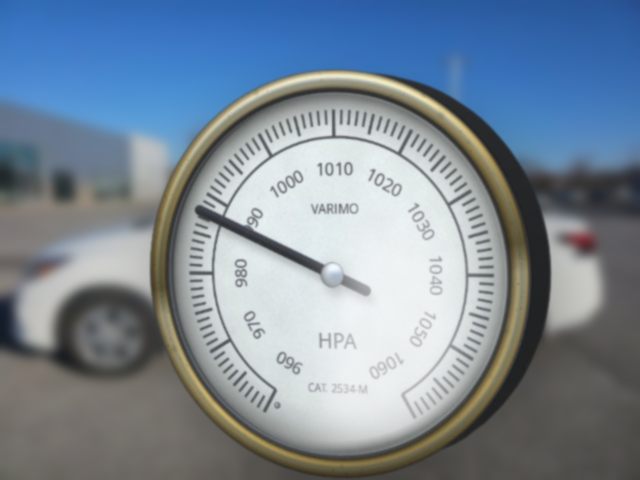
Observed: 988 hPa
